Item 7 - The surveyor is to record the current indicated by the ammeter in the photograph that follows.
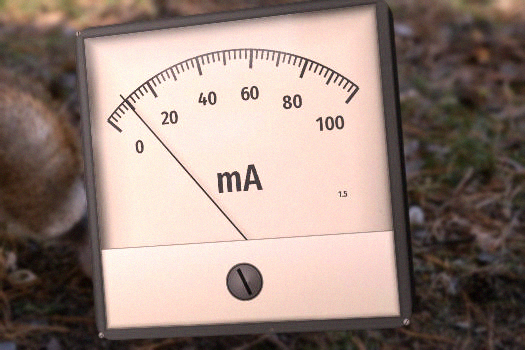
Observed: 10 mA
